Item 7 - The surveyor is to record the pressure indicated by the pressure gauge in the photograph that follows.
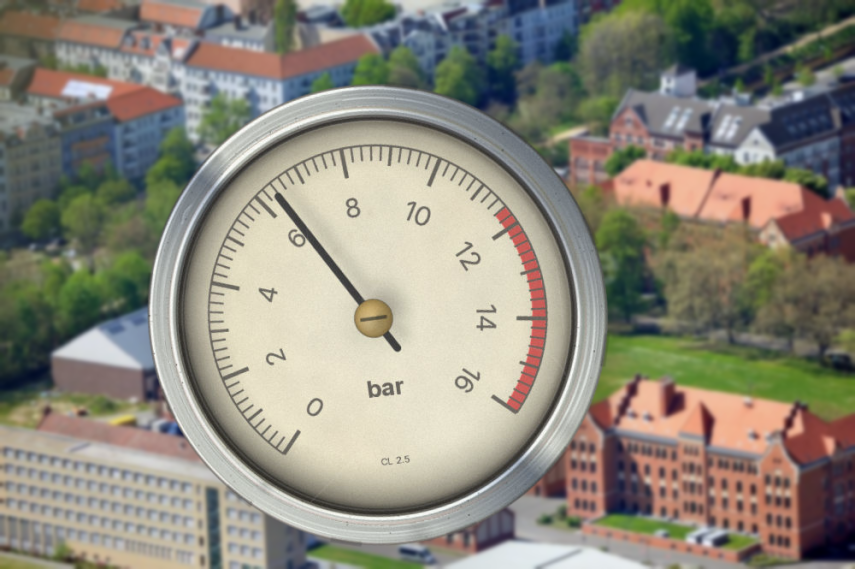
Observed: 6.4 bar
